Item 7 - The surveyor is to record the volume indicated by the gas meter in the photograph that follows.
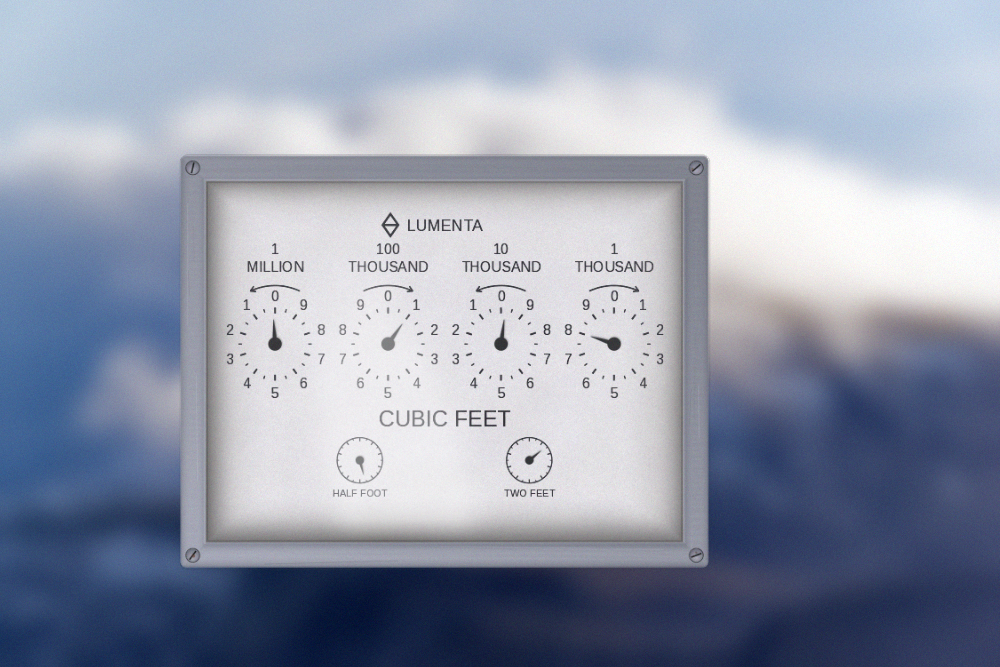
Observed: 9800 ft³
